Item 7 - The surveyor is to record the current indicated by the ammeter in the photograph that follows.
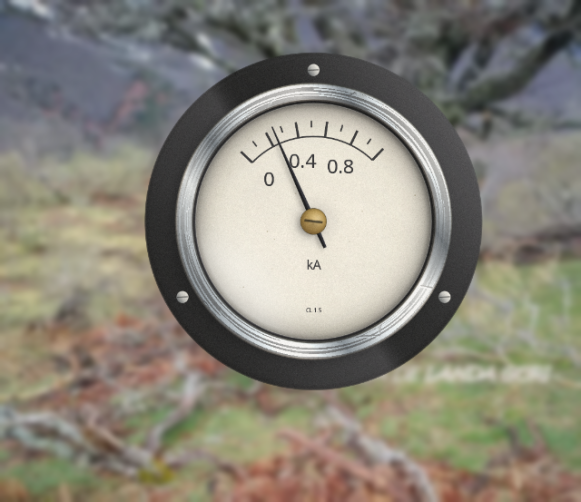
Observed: 0.25 kA
